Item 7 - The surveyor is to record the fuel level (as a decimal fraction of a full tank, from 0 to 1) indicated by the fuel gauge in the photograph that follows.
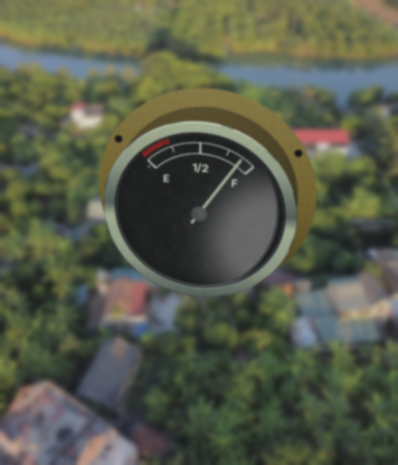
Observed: 0.875
